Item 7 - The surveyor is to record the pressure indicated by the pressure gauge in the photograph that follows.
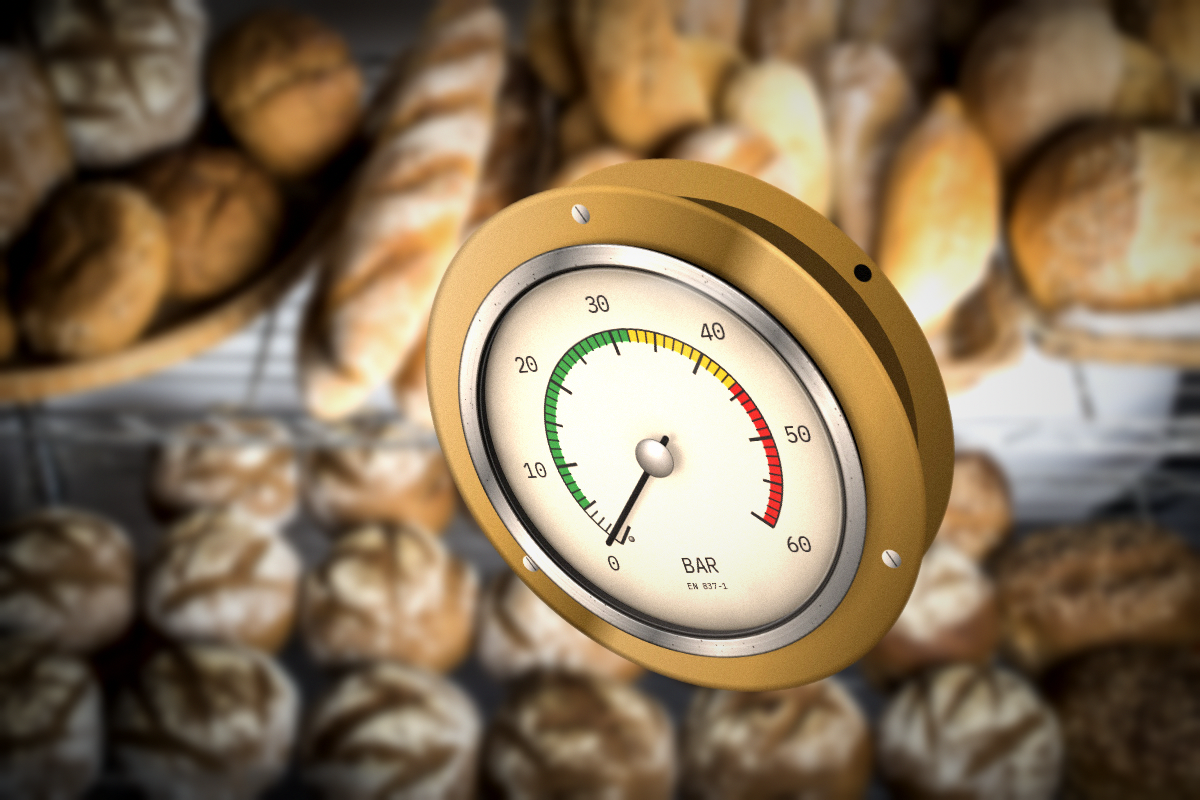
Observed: 1 bar
